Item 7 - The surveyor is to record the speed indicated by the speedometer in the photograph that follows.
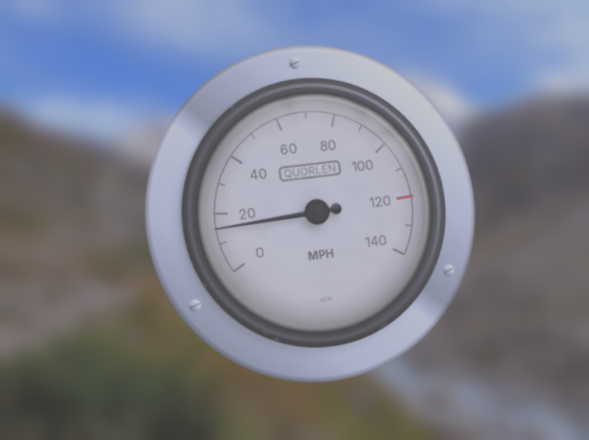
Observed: 15 mph
